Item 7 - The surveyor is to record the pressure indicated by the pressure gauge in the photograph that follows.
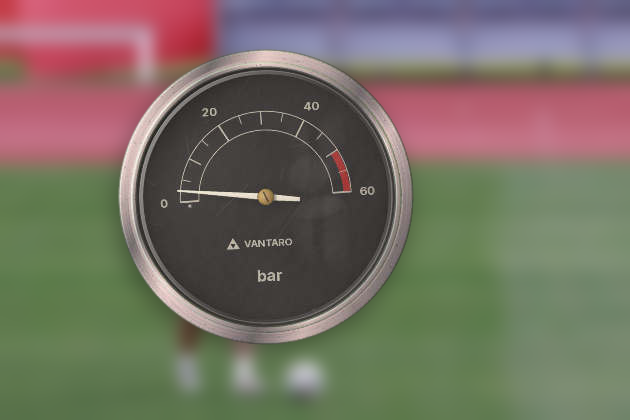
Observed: 2.5 bar
